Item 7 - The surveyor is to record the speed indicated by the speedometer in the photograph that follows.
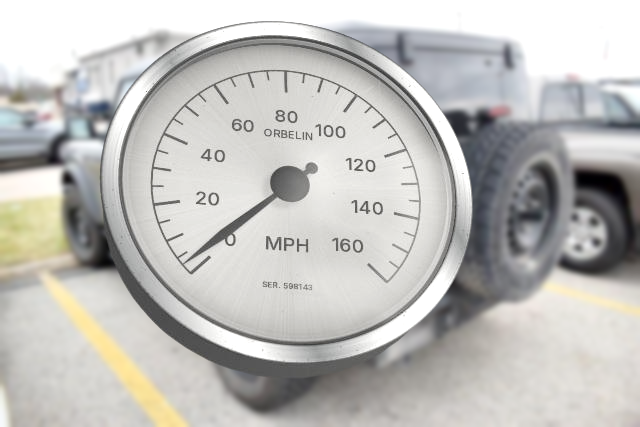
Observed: 2.5 mph
